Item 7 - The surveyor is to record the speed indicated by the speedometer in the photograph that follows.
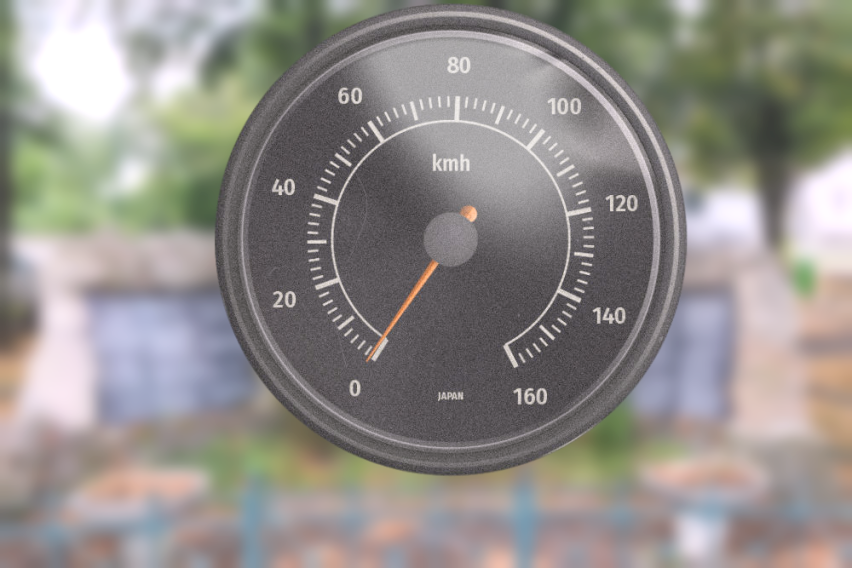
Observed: 1 km/h
